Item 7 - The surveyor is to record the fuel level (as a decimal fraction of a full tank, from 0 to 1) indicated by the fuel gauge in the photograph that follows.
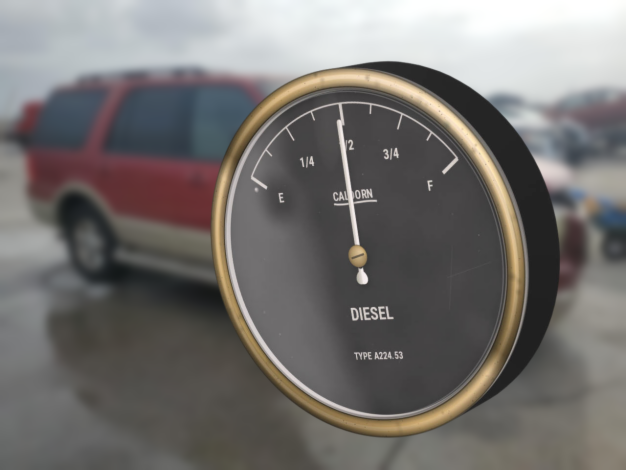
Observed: 0.5
